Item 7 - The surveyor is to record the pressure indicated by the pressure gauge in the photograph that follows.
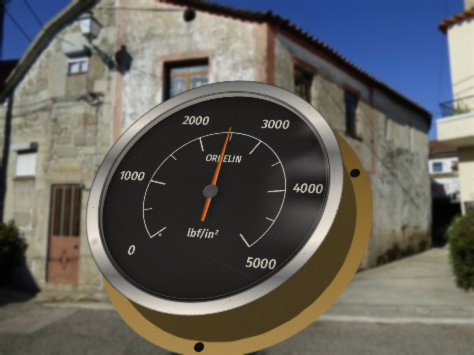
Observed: 2500 psi
